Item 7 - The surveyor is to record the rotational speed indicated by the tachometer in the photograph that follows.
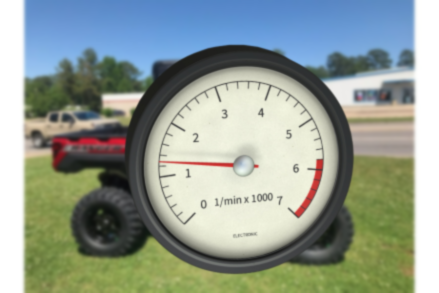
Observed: 1300 rpm
